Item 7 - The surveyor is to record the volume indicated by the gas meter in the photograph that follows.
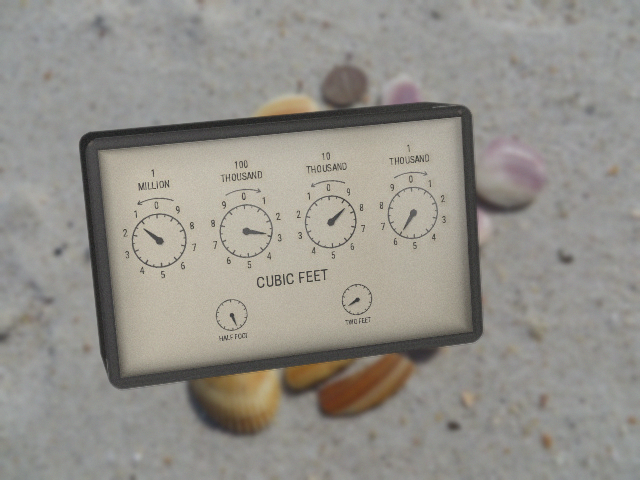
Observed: 128600 ft³
